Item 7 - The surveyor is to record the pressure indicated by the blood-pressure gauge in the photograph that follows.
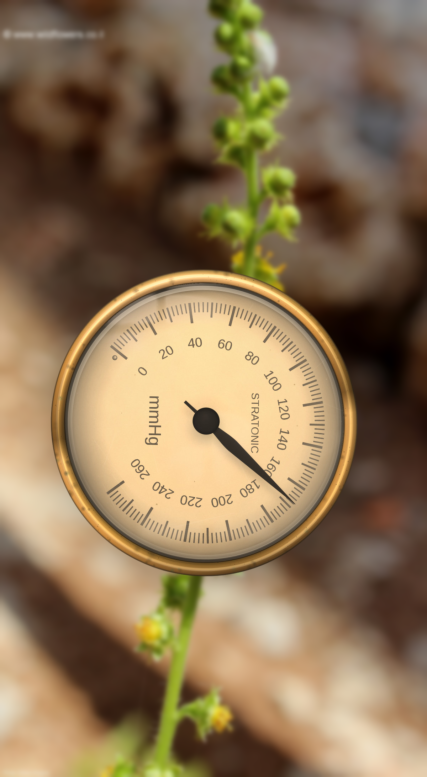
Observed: 168 mmHg
